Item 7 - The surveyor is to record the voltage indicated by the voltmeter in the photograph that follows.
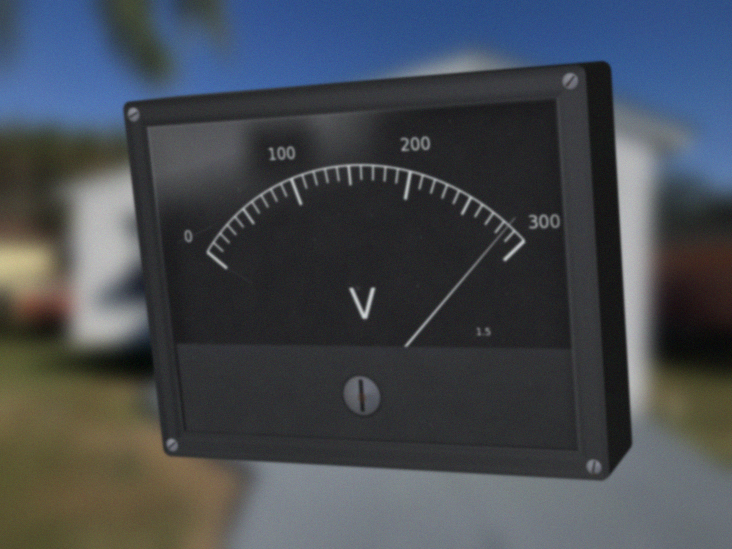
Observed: 285 V
